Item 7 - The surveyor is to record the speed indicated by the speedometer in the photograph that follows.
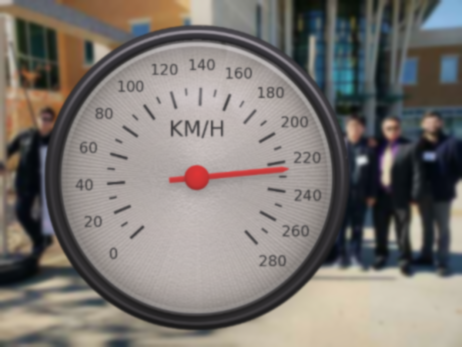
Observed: 225 km/h
